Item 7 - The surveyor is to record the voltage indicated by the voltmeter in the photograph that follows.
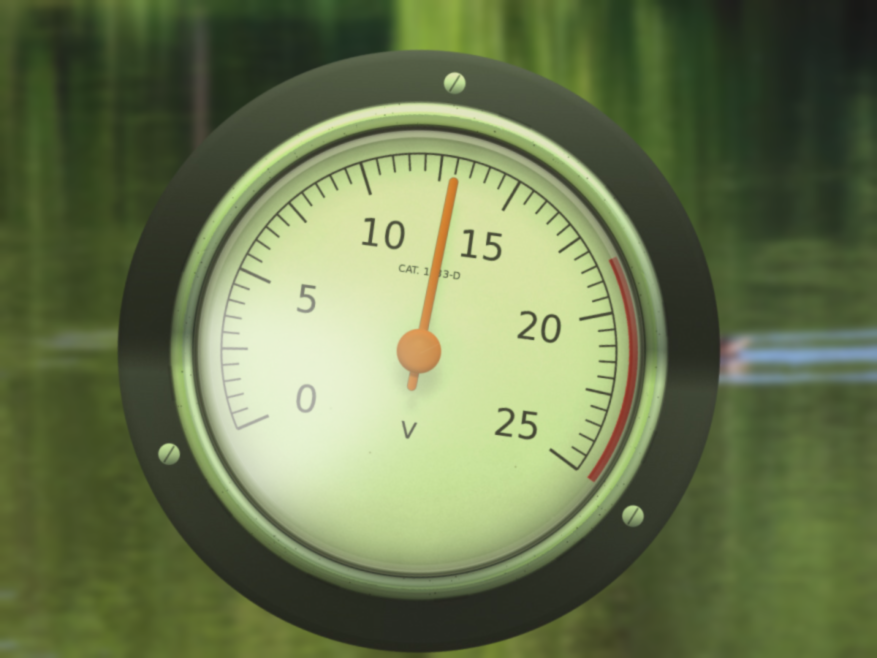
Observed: 13 V
